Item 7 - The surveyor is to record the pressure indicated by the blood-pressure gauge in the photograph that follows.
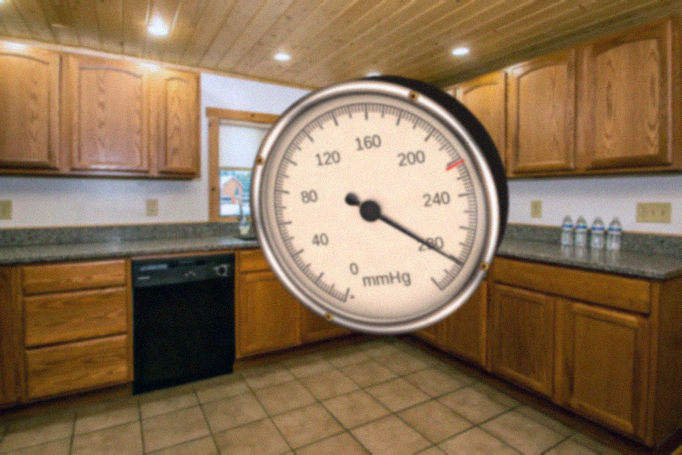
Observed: 280 mmHg
